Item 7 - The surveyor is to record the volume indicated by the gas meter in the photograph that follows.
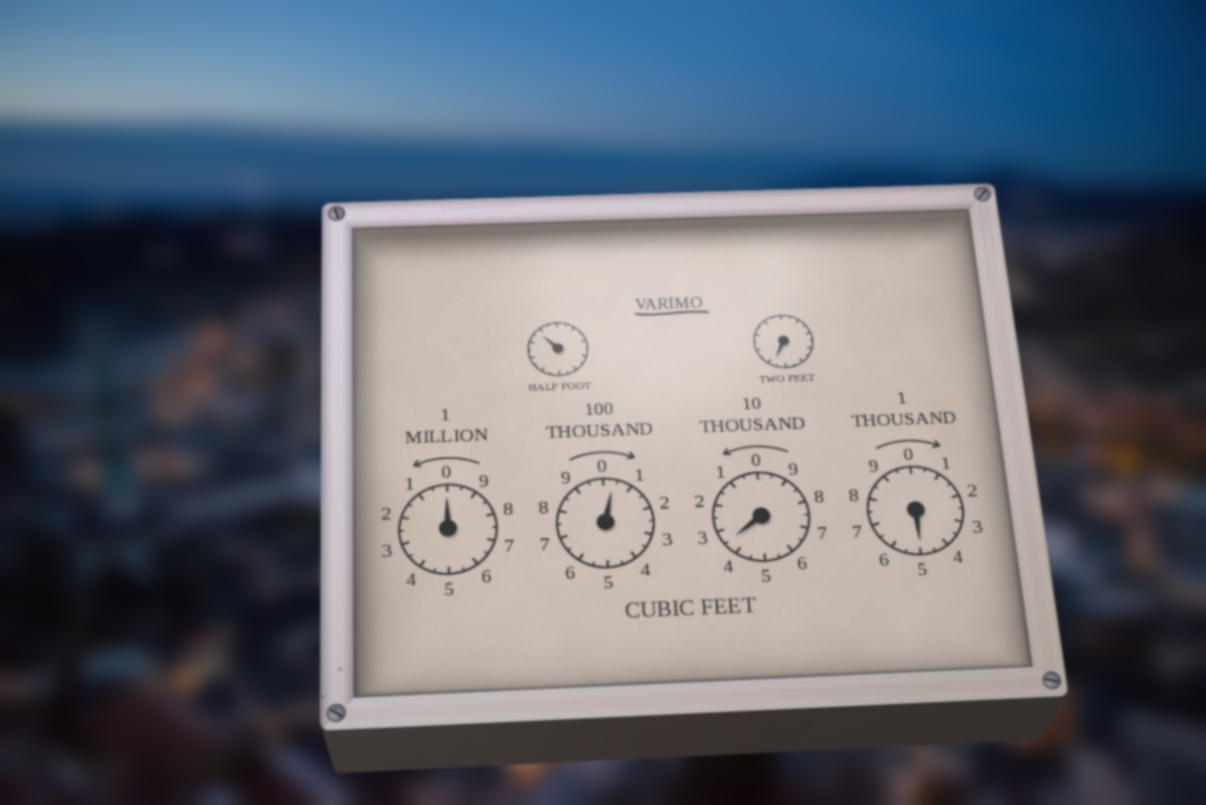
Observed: 3500 ft³
